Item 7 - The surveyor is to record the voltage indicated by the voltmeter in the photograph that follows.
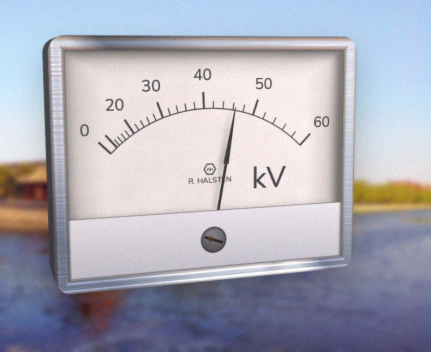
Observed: 46 kV
